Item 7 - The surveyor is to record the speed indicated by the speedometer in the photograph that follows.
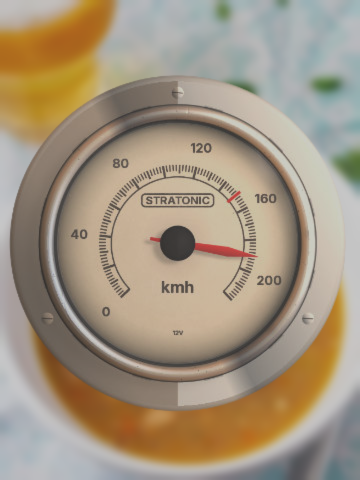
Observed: 190 km/h
